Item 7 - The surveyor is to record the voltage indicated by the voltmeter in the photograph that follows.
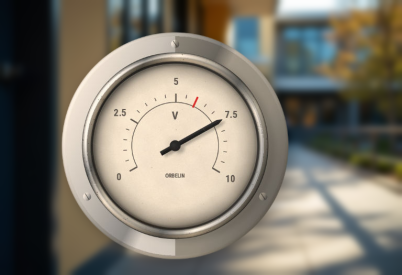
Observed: 7.5 V
